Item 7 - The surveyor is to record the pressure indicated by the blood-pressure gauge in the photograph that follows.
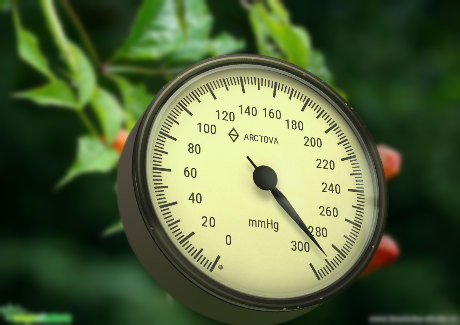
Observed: 290 mmHg
